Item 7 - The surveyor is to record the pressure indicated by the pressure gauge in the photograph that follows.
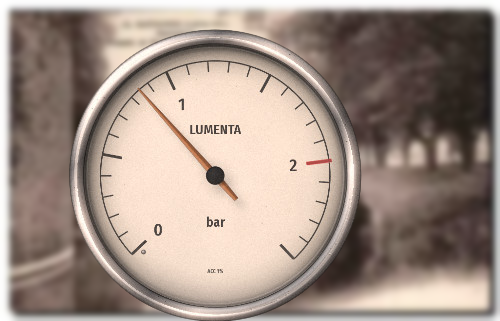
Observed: 0.85 bar
